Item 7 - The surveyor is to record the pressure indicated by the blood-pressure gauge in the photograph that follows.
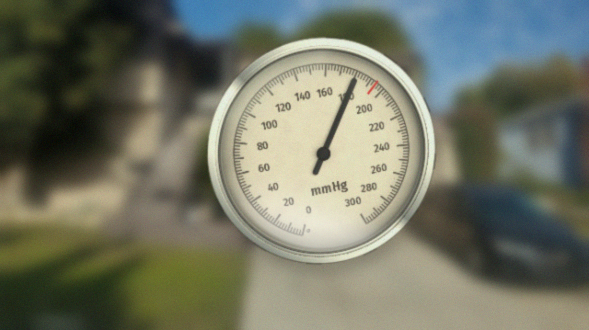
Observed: 180 mmHg
